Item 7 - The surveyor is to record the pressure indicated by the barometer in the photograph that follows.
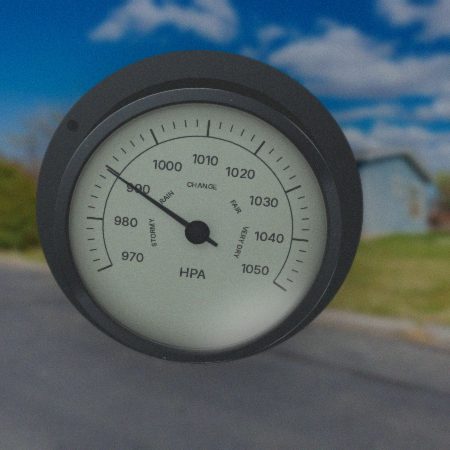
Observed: 990 hPa
